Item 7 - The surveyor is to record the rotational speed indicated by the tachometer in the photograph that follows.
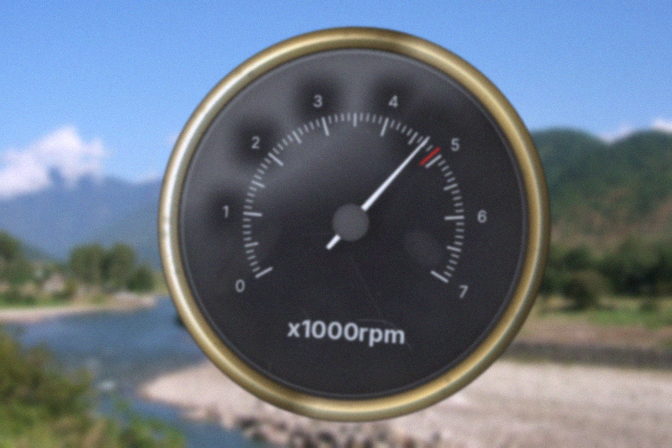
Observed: 4700 rpm
